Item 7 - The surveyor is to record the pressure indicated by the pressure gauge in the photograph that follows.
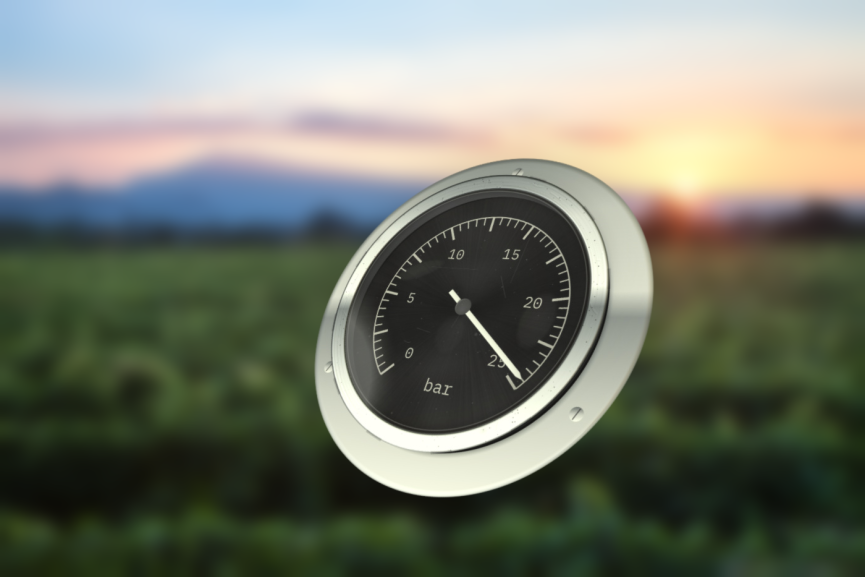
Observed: 24.5 bar
